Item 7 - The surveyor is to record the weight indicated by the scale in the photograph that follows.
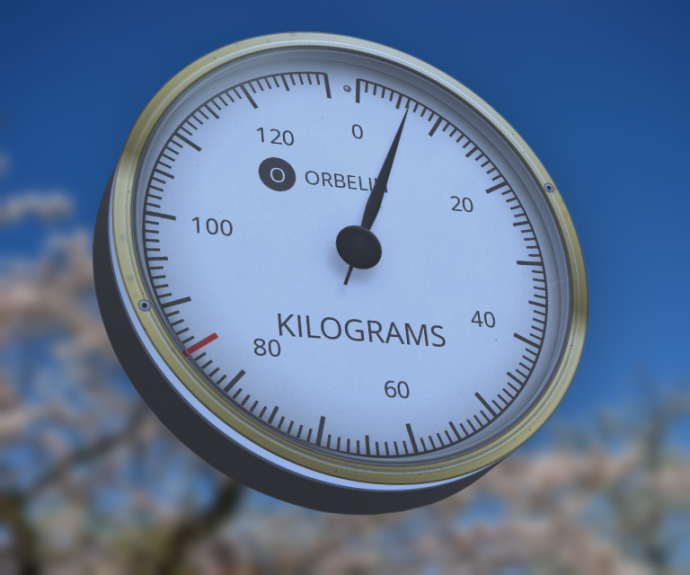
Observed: 6 kg
